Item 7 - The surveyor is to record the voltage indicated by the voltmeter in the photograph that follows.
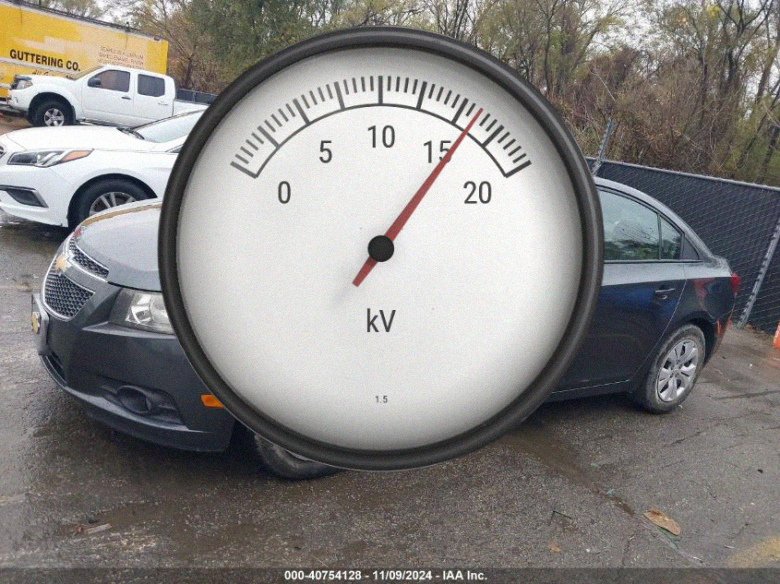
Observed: 16 kV
